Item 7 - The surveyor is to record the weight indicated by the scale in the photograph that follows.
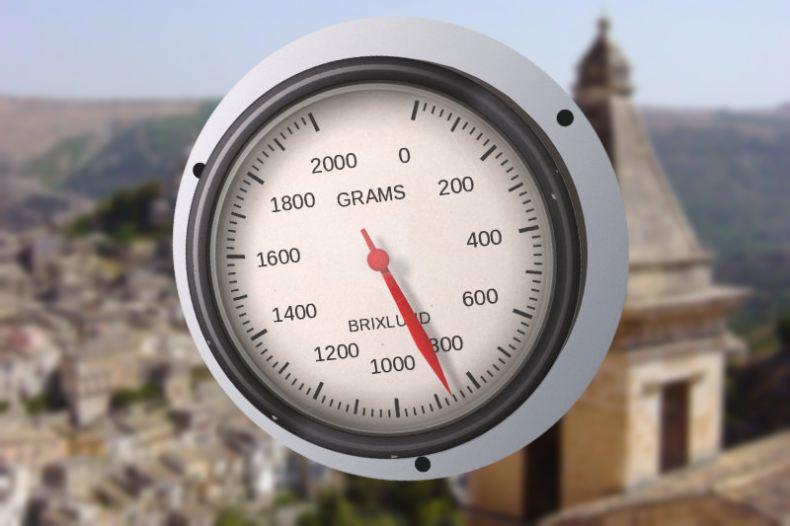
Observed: 860 g
